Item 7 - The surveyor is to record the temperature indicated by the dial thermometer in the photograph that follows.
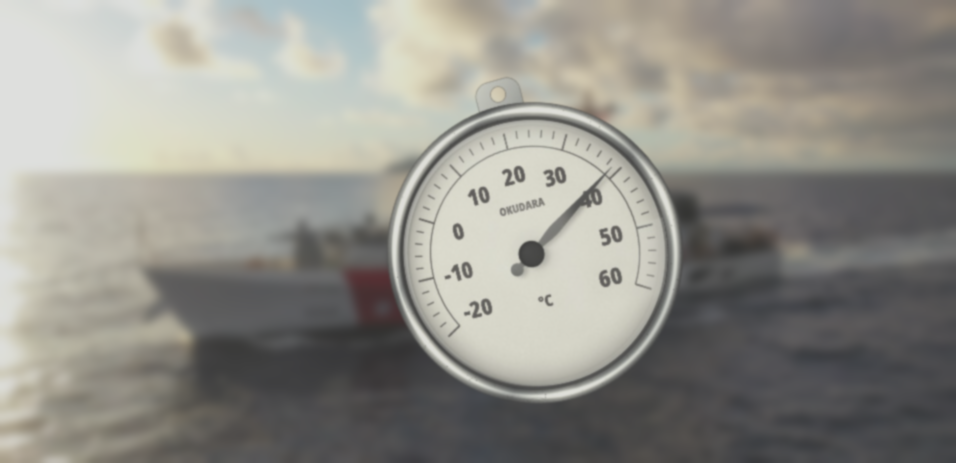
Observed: 39 °C
